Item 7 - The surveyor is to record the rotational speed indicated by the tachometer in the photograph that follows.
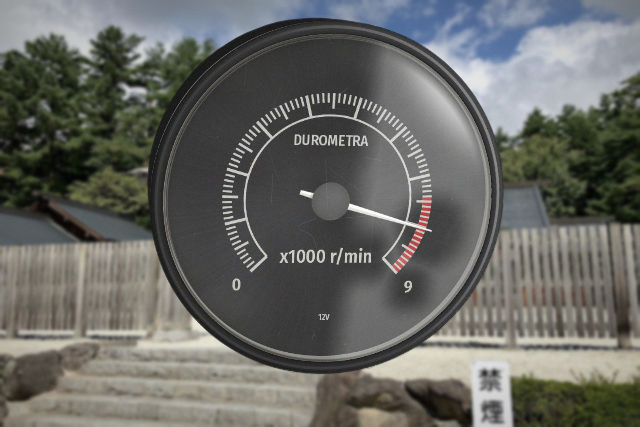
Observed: 8000 rpm
